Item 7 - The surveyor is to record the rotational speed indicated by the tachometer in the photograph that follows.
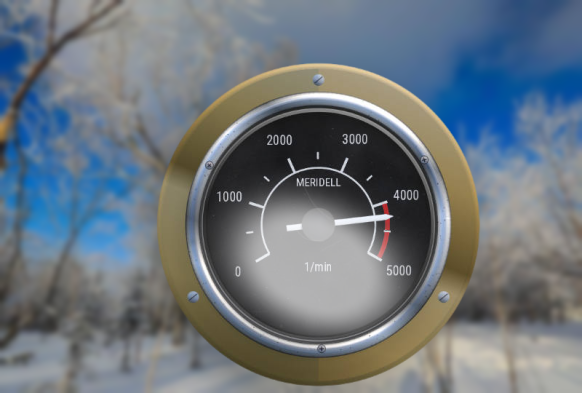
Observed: 4250 rpm
